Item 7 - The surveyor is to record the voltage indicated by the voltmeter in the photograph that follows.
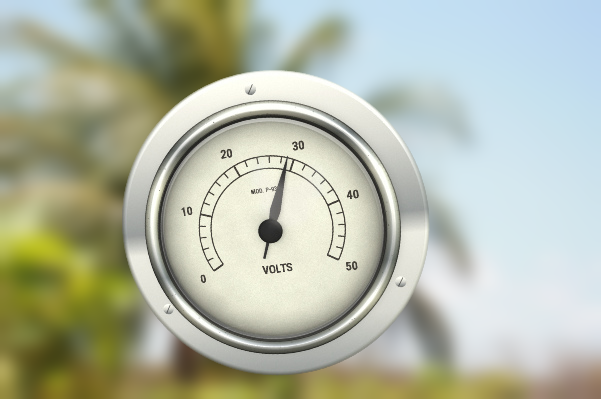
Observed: 29 V
